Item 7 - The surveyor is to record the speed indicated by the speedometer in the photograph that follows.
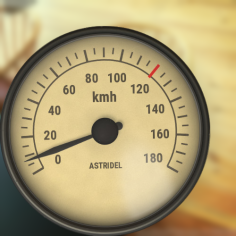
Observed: 7.5 km/h
